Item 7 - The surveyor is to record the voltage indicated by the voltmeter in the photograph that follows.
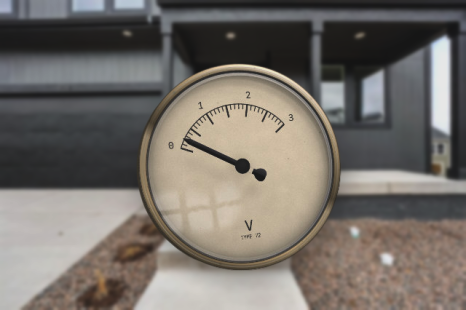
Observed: 0.2 V
